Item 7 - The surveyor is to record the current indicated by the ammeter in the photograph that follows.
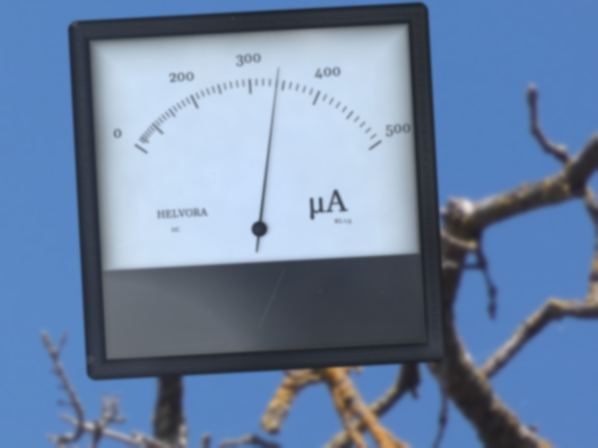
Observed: 340 µA
